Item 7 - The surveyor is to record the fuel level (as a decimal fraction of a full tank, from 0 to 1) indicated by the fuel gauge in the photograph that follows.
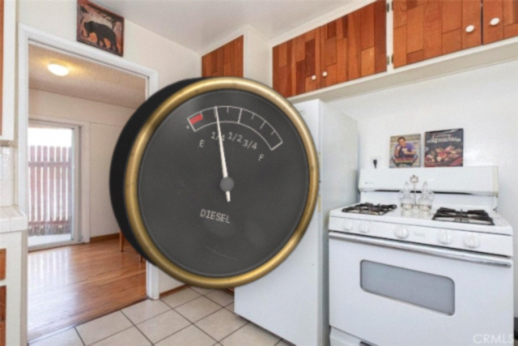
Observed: 0.25
